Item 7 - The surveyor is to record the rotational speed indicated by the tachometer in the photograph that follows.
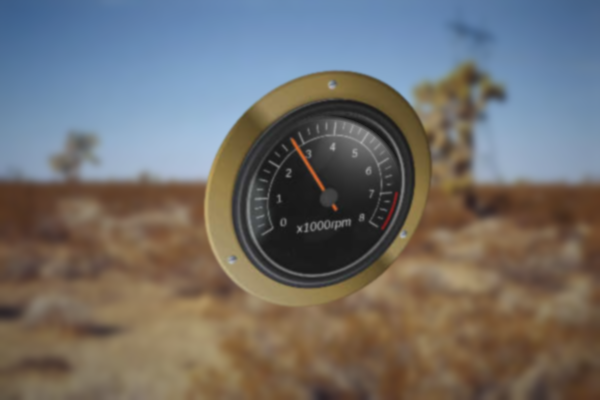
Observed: 2750 rpm
